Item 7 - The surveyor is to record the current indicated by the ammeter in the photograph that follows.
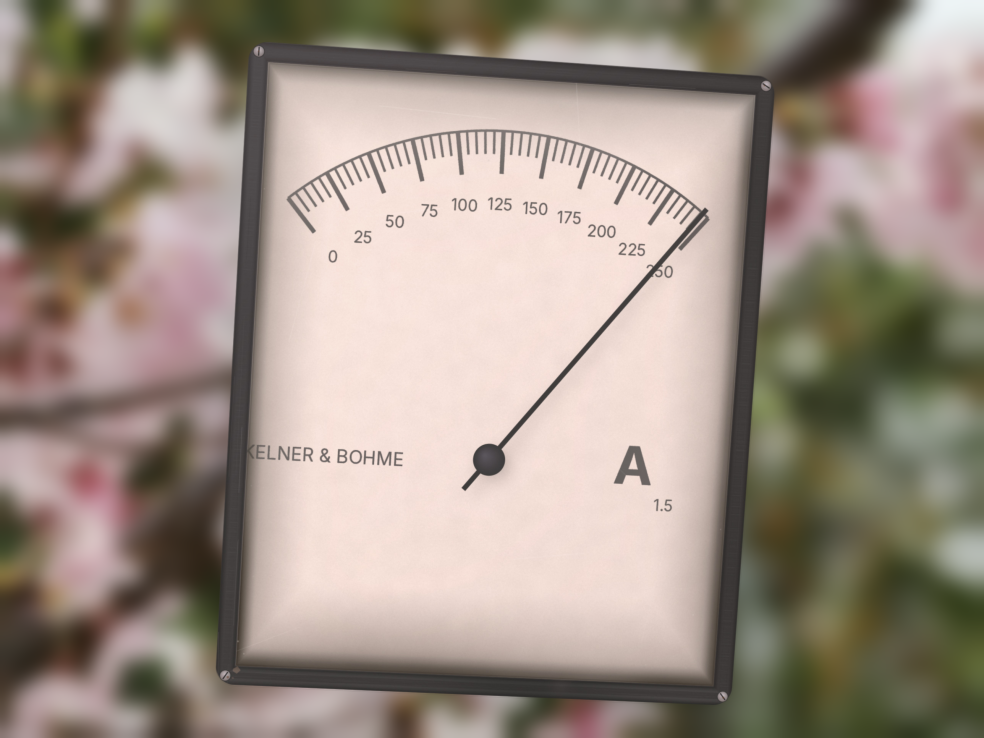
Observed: 245 A
